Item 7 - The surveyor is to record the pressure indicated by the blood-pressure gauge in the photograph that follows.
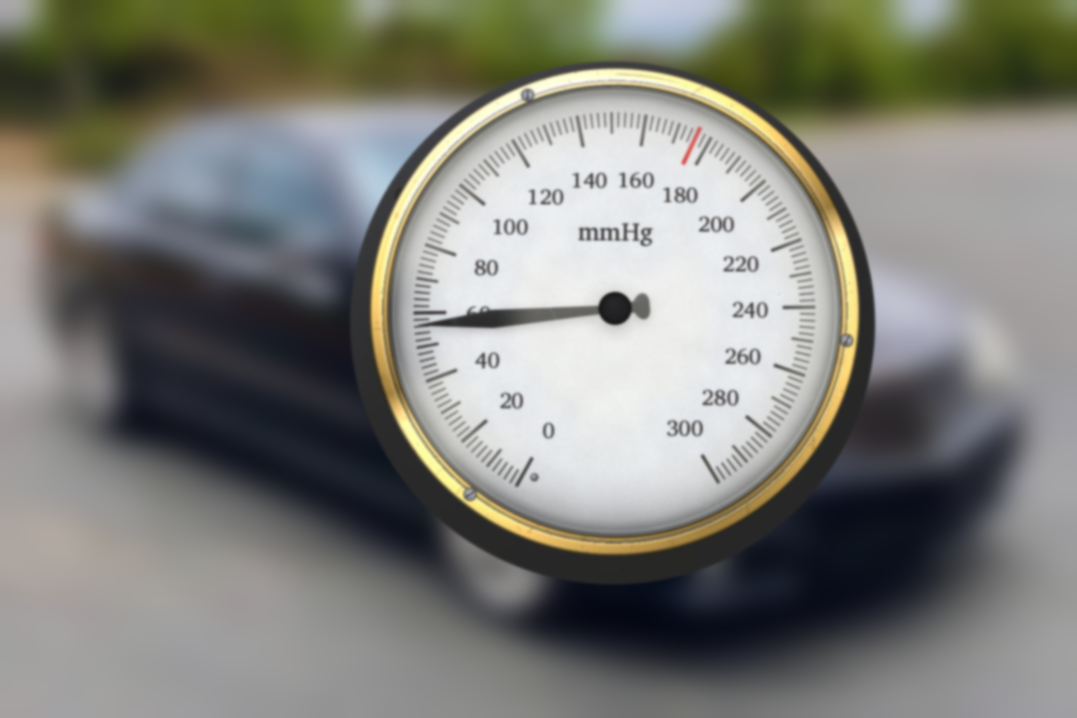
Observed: 56 mmHg
